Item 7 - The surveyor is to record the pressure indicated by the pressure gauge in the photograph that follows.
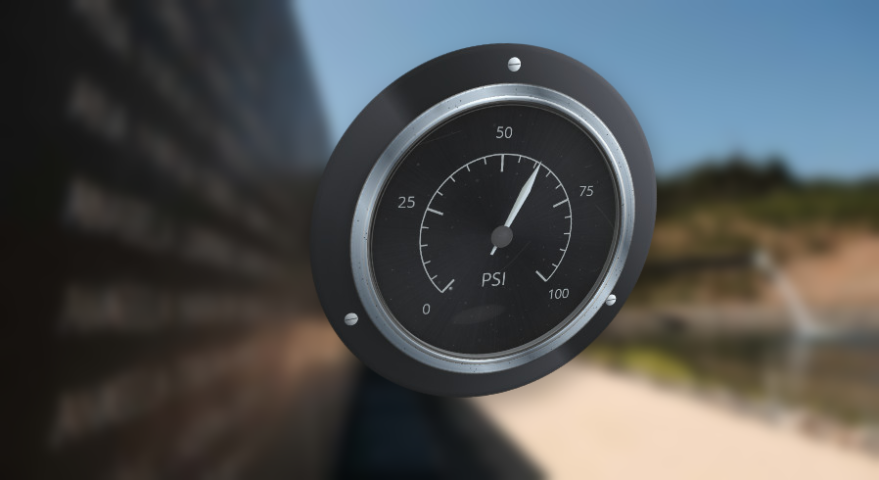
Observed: 60 psi
